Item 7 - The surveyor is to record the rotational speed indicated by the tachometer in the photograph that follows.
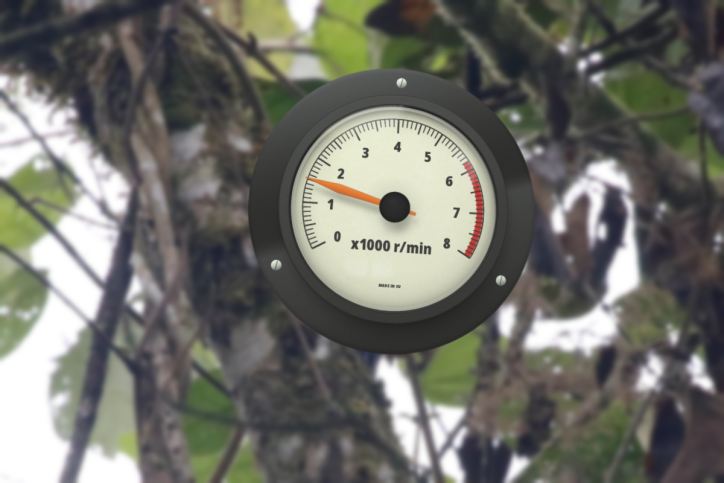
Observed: 1500 rpm
